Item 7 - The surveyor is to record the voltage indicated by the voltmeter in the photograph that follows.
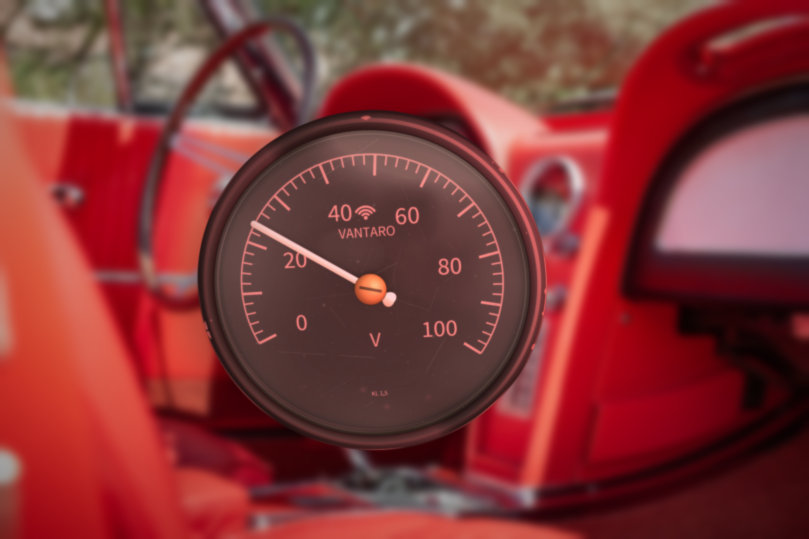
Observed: 24 V
